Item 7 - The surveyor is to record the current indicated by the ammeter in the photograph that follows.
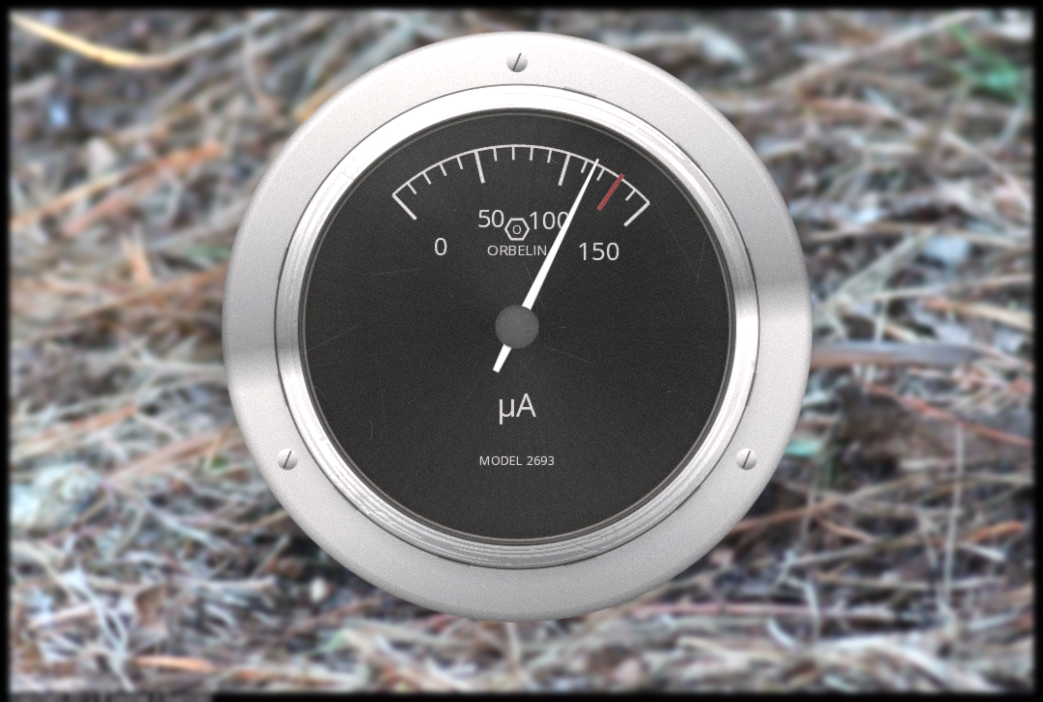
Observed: 115 µA
